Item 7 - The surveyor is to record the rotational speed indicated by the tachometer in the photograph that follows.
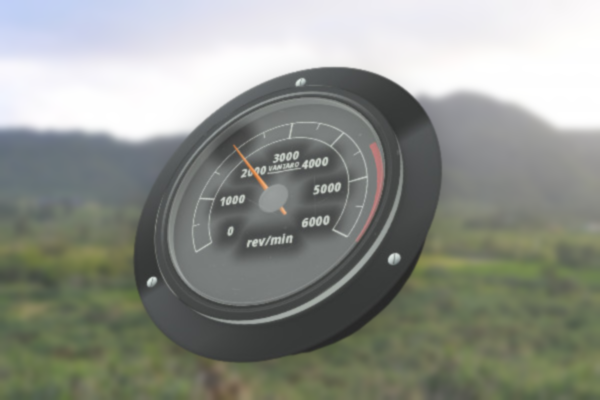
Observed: 2000 rpm
